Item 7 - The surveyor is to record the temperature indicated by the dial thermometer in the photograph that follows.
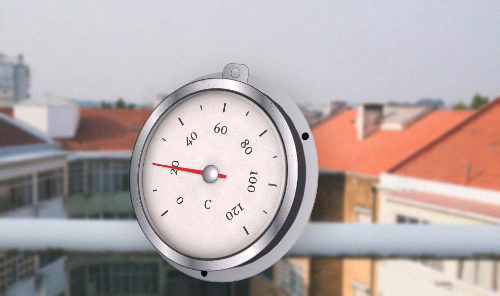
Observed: 20 °C
